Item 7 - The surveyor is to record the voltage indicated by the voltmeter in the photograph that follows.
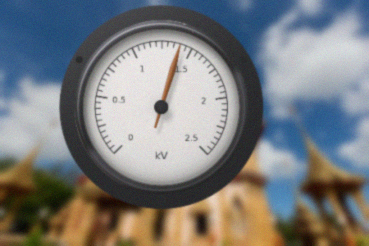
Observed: 1.4 kV
